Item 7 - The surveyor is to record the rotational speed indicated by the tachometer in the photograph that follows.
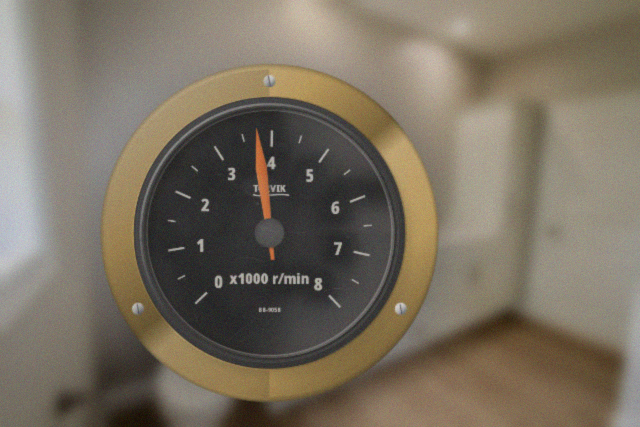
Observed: 3750 rpm
